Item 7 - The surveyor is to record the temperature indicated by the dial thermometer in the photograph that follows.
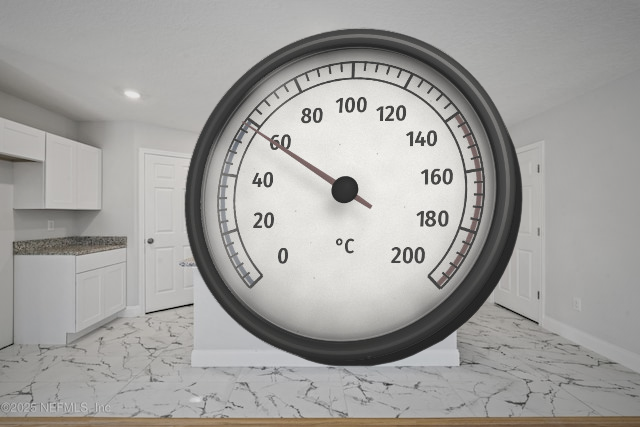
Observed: 58 °C
